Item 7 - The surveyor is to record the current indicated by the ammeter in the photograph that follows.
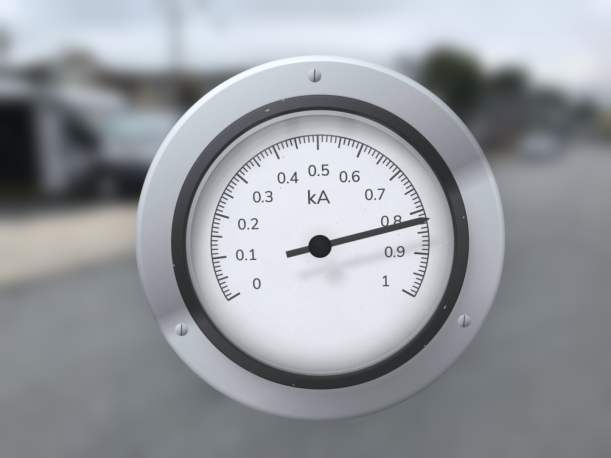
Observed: 0.82 kA
